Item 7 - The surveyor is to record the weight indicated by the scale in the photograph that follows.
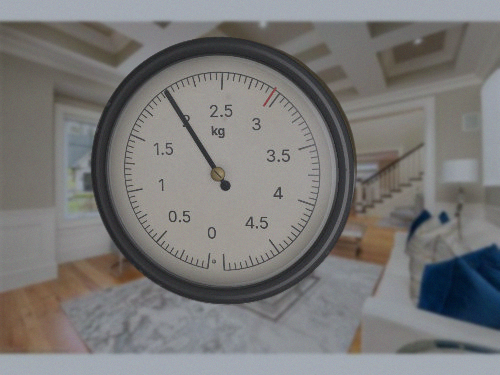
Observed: 2 kg
